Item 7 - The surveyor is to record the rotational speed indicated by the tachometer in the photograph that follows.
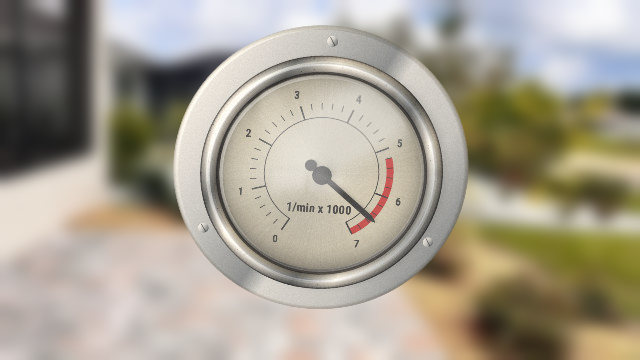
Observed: 6500 rpm
